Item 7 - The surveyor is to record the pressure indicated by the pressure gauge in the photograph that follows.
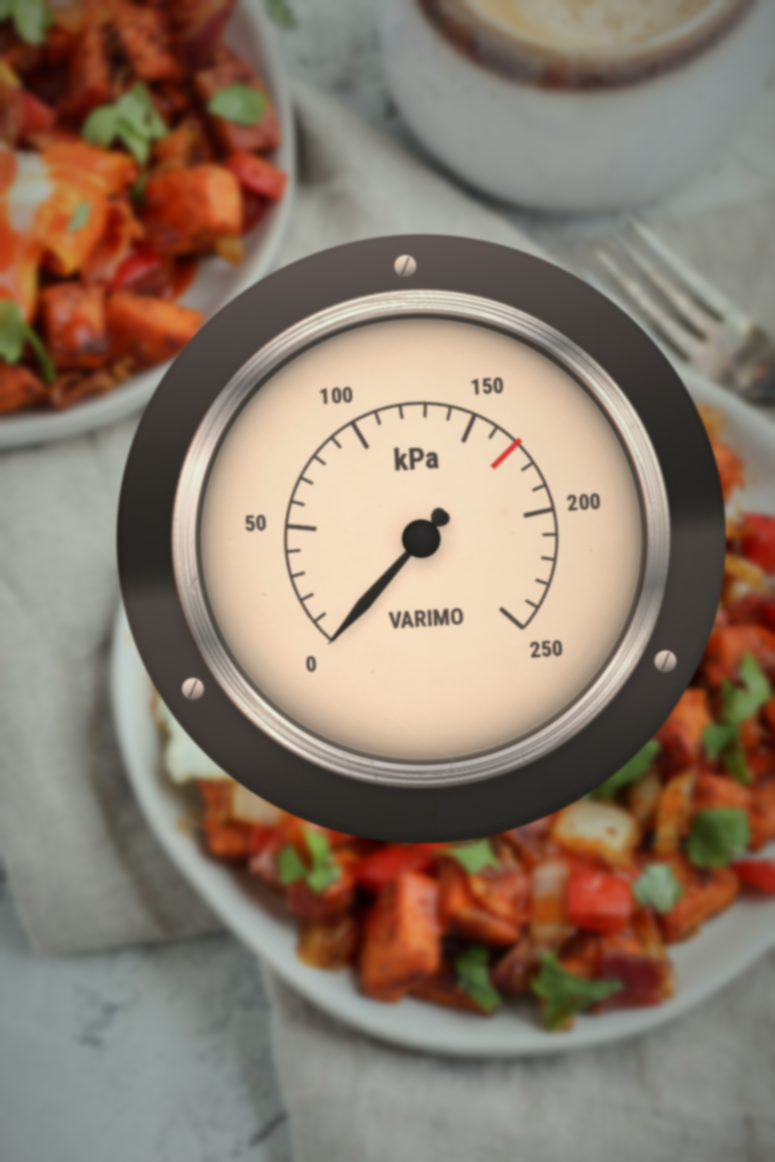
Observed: 0 kPa
